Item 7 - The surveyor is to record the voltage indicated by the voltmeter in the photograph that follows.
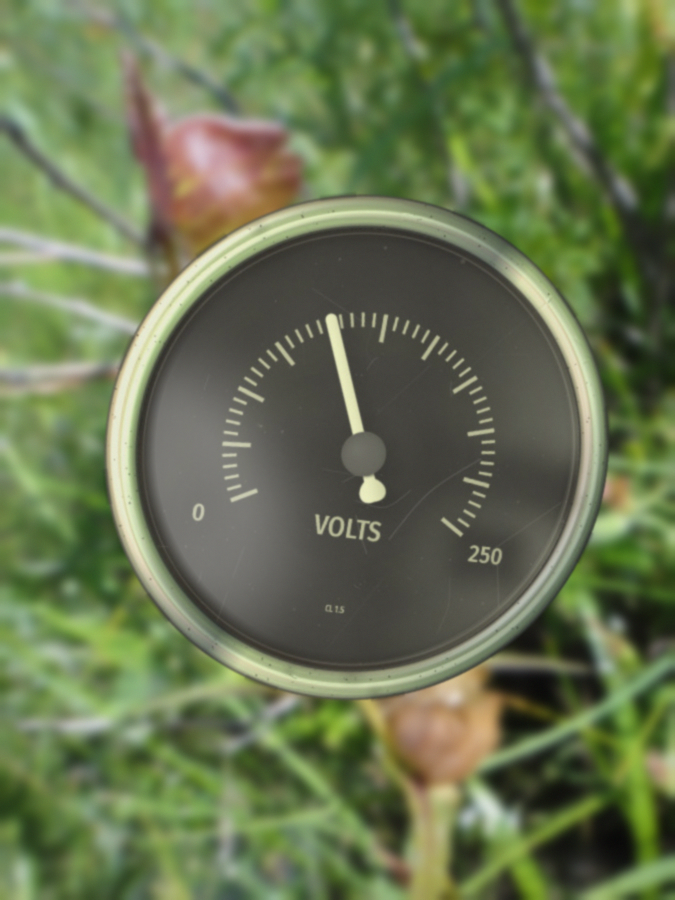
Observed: 100 V
